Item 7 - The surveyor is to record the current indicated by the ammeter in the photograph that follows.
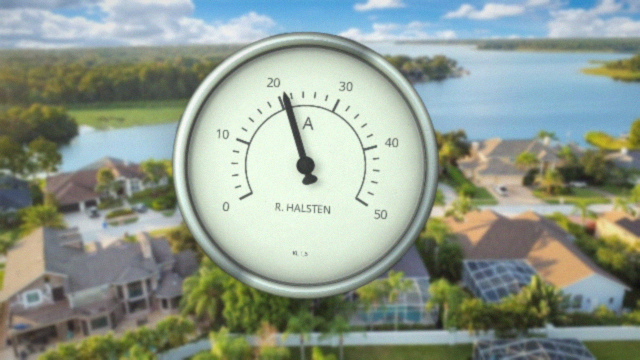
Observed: 21 A
